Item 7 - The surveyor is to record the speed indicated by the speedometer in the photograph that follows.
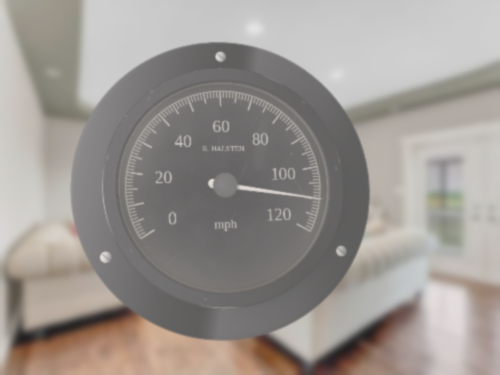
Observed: 110 mph
